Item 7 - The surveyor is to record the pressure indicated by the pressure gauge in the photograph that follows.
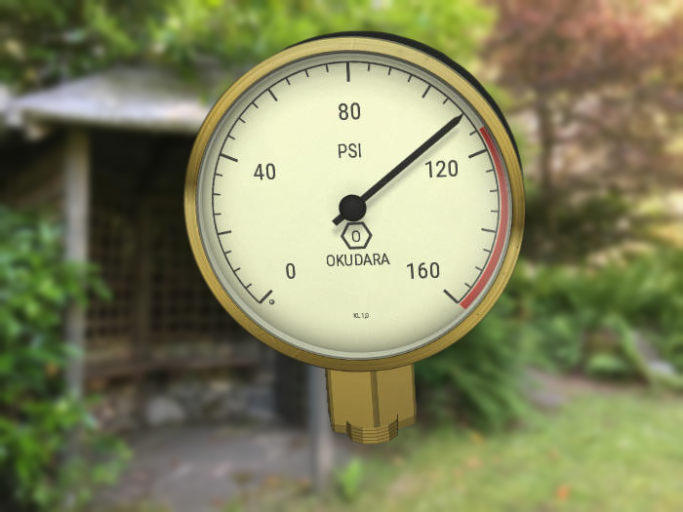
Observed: 110 psi
